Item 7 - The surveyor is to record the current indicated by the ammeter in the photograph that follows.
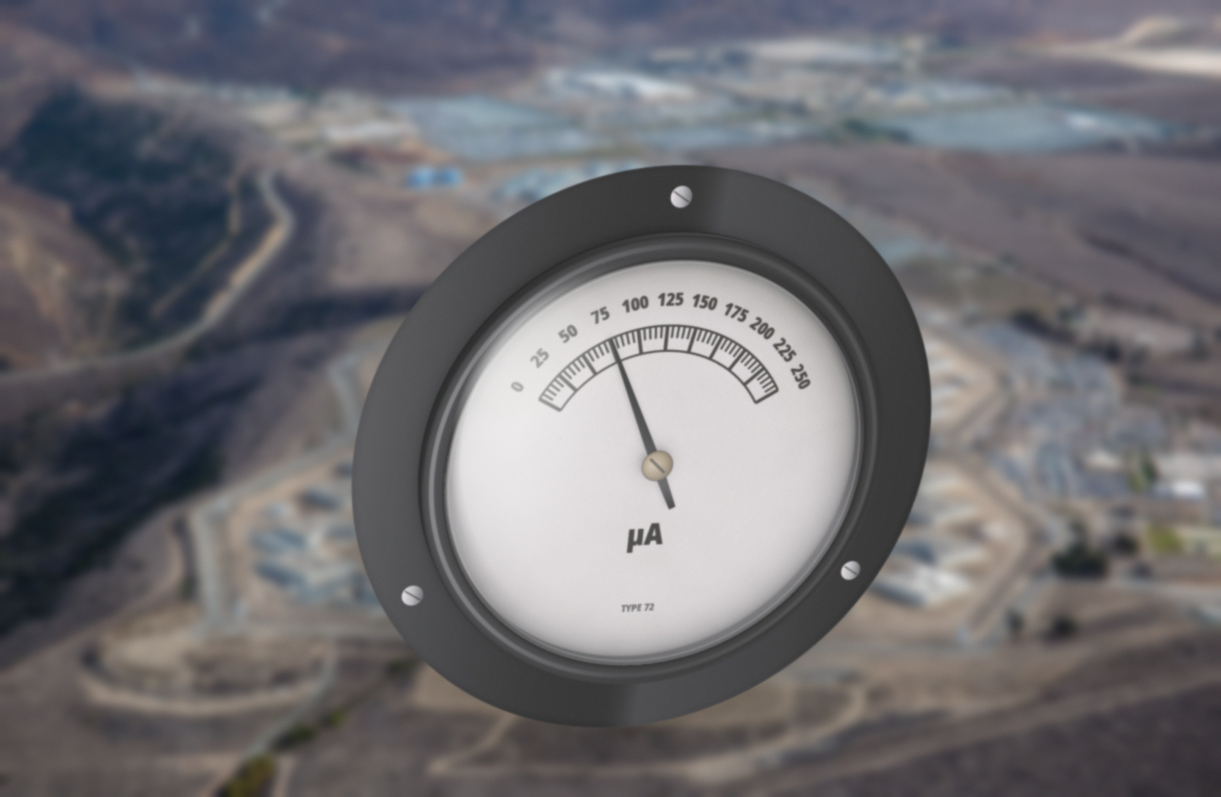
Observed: 75 µA
